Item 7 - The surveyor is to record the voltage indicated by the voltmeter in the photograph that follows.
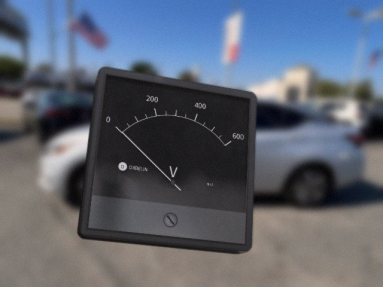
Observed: 0 V
